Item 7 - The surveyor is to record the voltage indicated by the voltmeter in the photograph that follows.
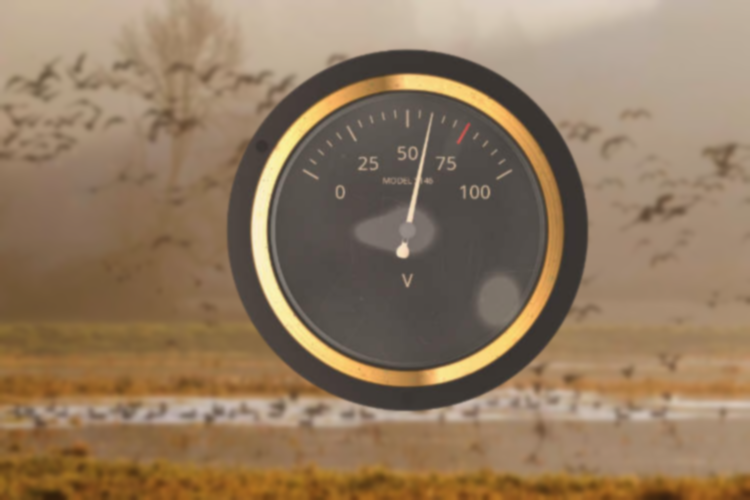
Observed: 60 V
